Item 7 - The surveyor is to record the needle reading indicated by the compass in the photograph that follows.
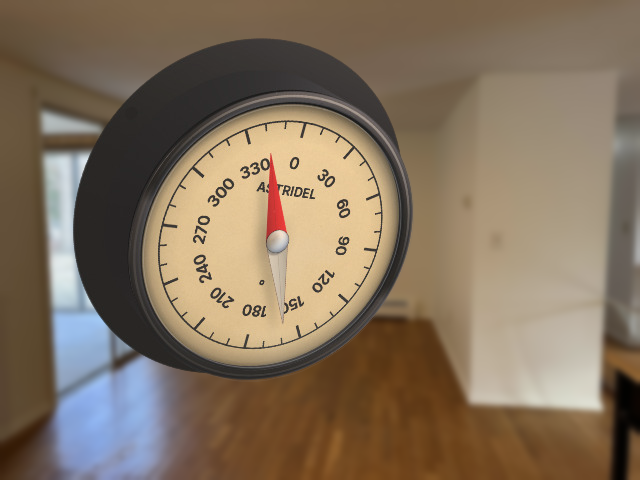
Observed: 340 °
